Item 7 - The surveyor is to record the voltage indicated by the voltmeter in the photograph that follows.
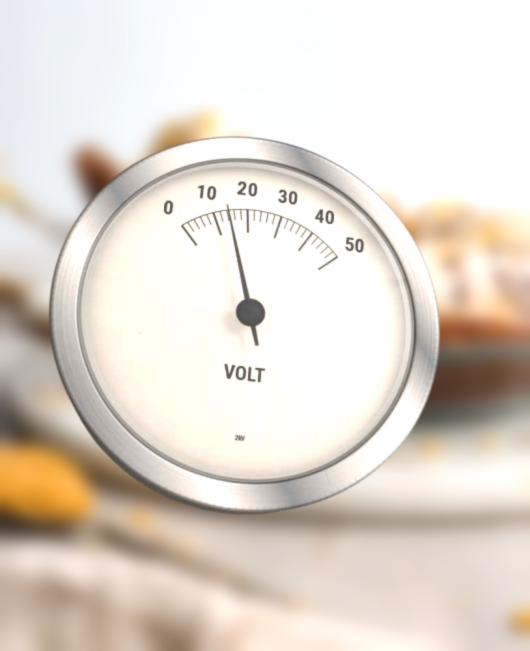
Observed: 14 V
